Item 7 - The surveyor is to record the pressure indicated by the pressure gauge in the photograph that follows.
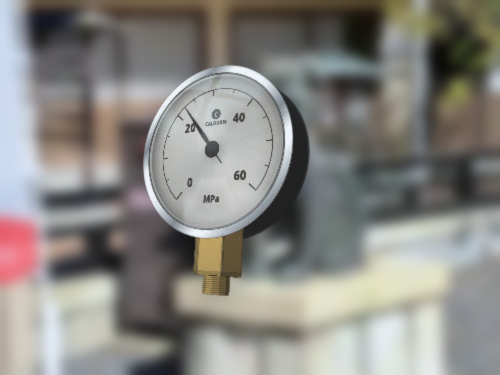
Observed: 22.5 MPa
